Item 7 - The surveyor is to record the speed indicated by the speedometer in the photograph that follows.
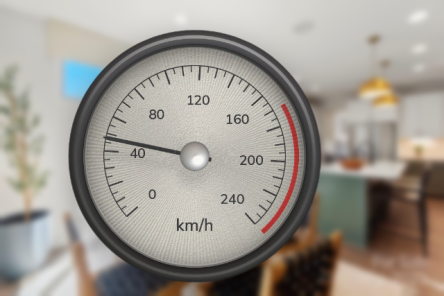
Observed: 47.5 km/h
